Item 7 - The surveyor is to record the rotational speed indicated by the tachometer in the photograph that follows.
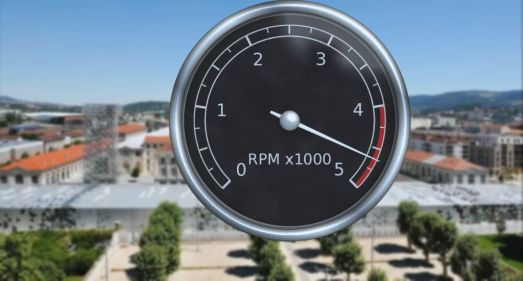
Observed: 4625 rpm
